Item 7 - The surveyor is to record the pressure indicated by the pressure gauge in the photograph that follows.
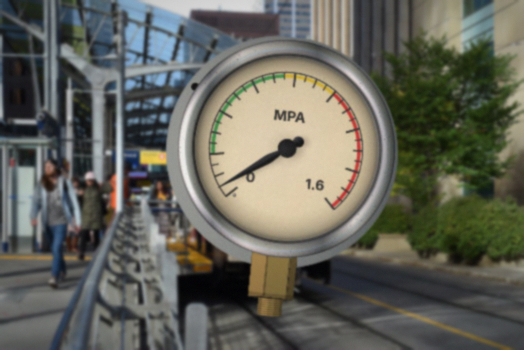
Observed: 0.05 MPa
